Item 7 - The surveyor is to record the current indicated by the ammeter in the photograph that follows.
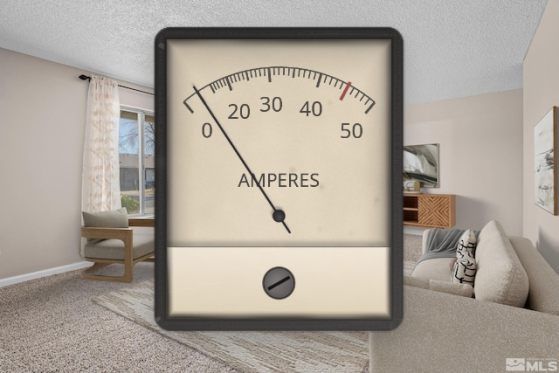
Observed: 10 A
